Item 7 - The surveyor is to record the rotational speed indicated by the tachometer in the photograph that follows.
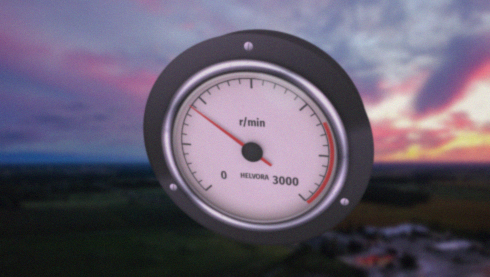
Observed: 900 rpm
